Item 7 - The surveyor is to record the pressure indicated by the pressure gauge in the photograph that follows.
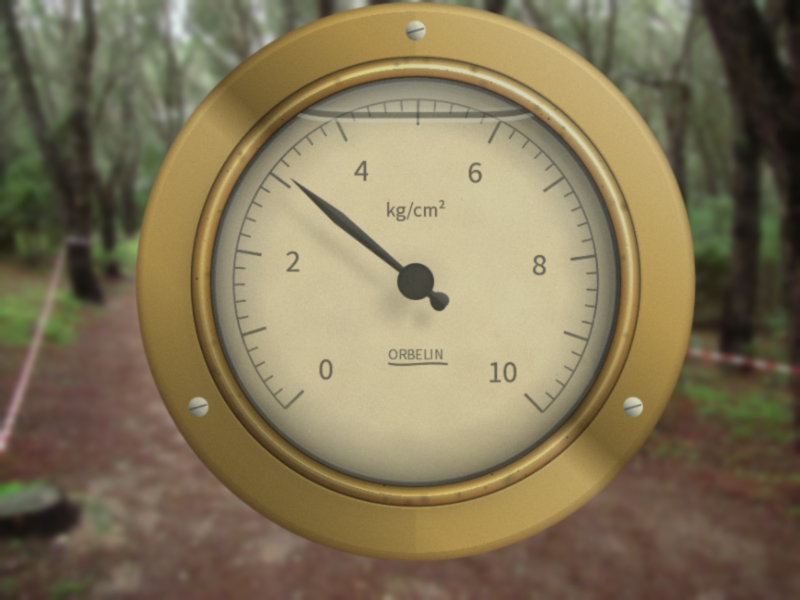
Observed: 3.1 kg/cm²
